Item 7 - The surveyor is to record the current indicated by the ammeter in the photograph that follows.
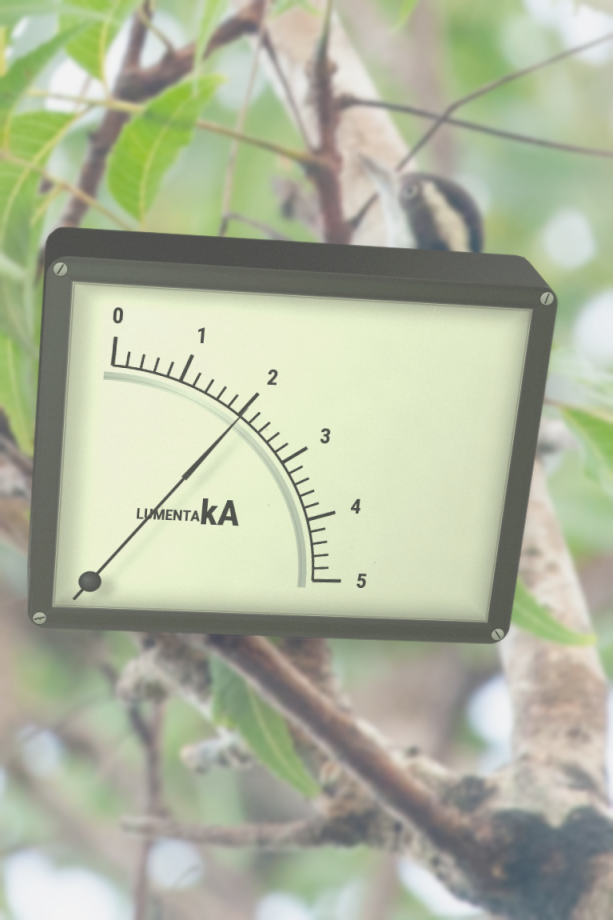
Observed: 2 kA
